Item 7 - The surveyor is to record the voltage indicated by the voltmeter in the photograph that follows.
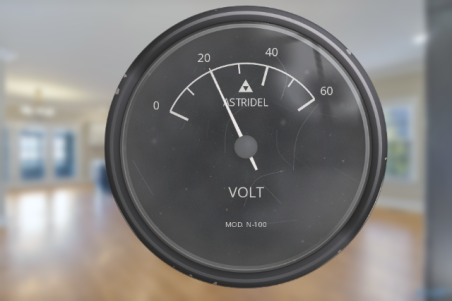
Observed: 20 V
